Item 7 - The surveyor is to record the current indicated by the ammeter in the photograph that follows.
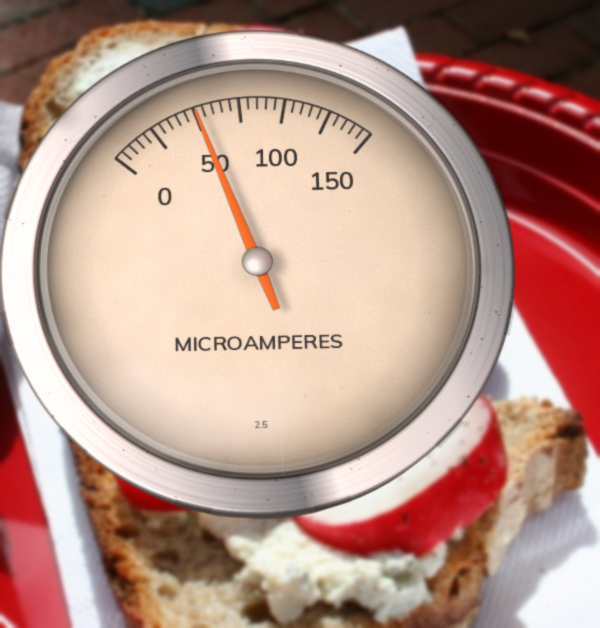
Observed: 50 µA
